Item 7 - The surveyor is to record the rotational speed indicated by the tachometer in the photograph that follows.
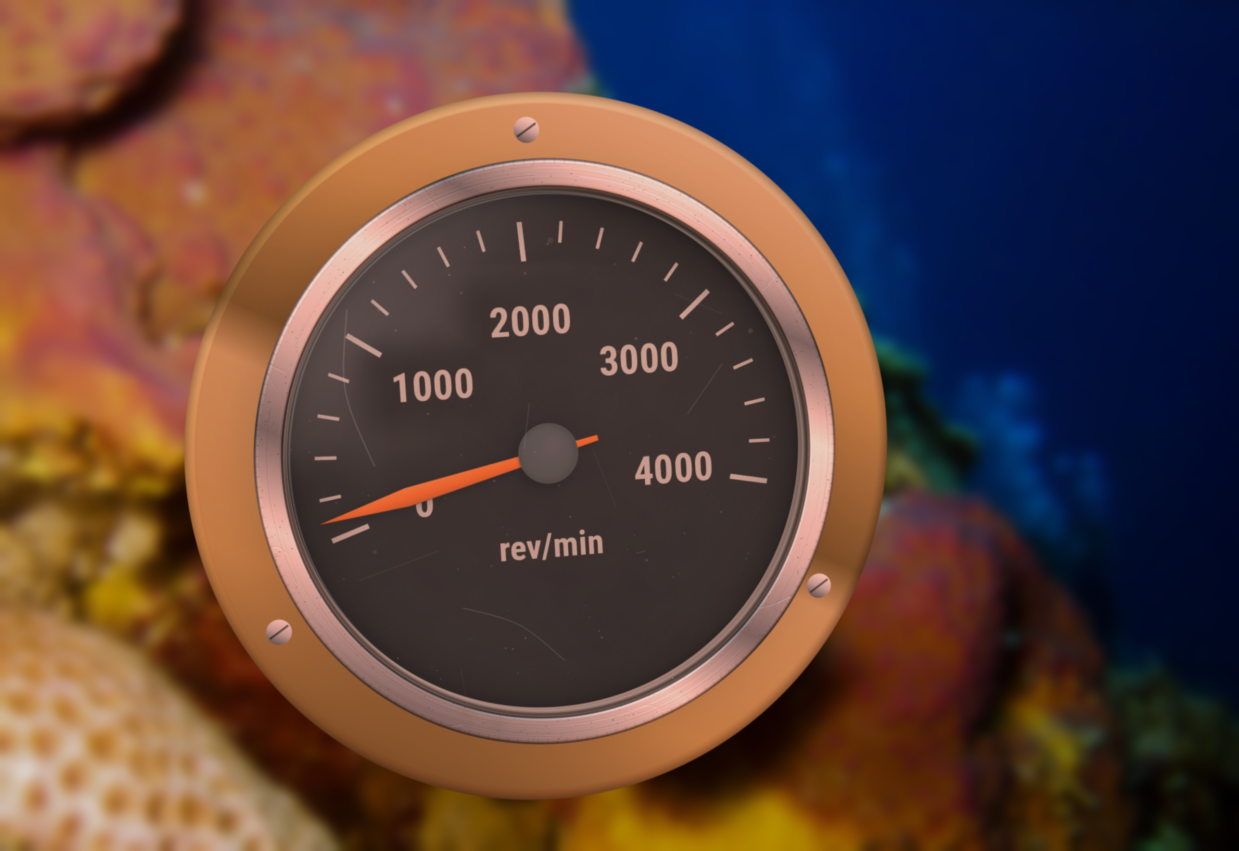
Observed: 100 rpm
